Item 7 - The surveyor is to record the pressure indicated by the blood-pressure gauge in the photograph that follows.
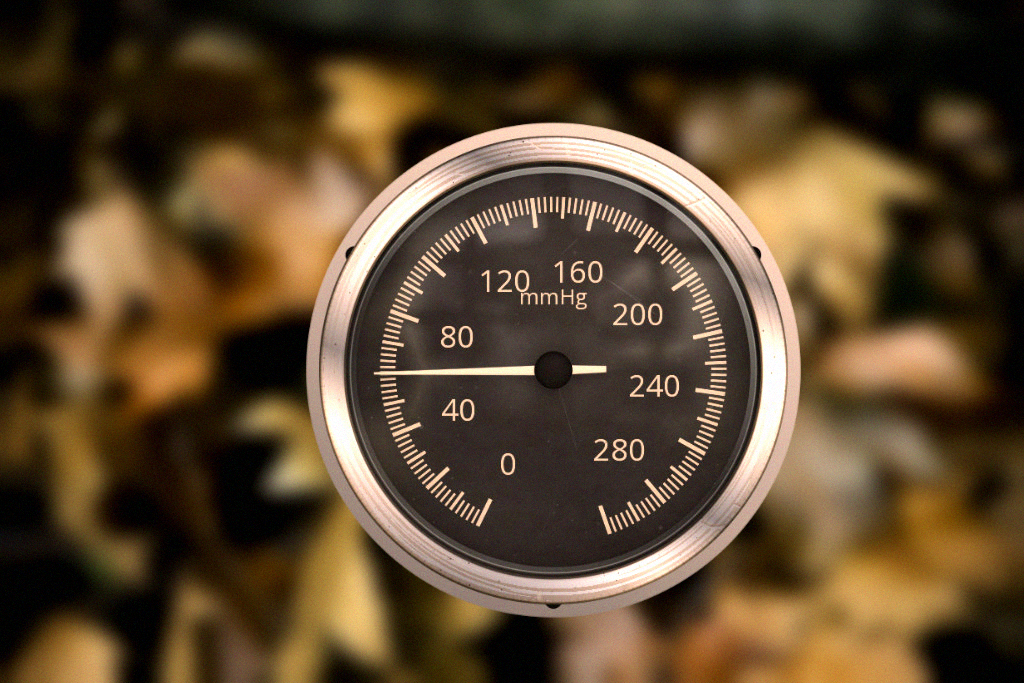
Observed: 60 mmHg
